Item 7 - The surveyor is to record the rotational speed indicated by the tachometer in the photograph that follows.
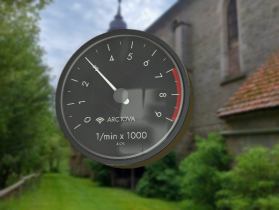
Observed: 3000 rpm
